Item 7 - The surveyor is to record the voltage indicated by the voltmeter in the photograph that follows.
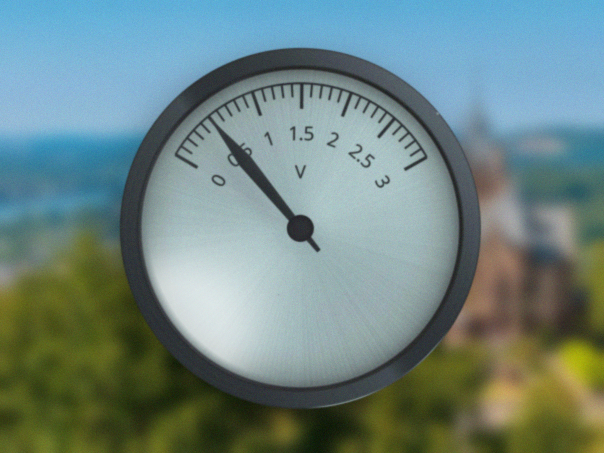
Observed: 0.5 V
